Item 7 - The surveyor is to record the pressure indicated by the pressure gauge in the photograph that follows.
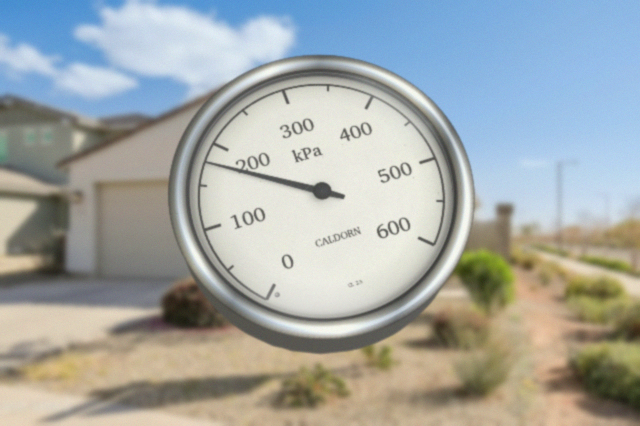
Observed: 175 kPa
